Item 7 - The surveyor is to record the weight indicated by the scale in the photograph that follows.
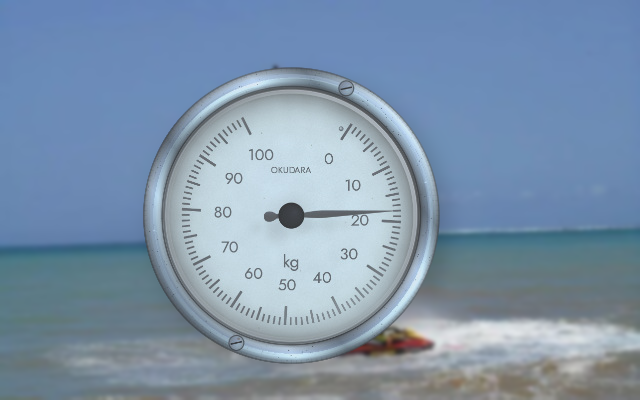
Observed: 18 kg
